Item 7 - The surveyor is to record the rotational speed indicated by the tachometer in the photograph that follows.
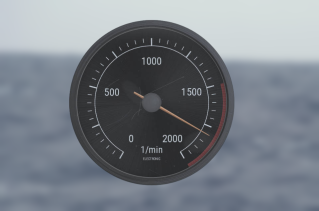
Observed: 1800 rpm
